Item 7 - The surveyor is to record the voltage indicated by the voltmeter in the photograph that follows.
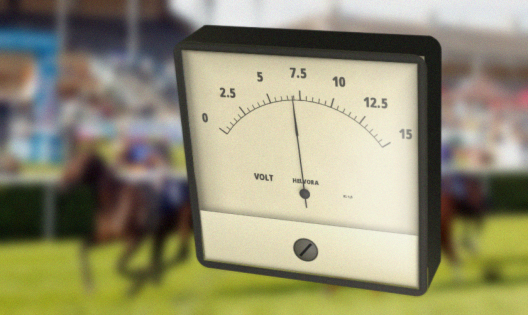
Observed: 7 V
